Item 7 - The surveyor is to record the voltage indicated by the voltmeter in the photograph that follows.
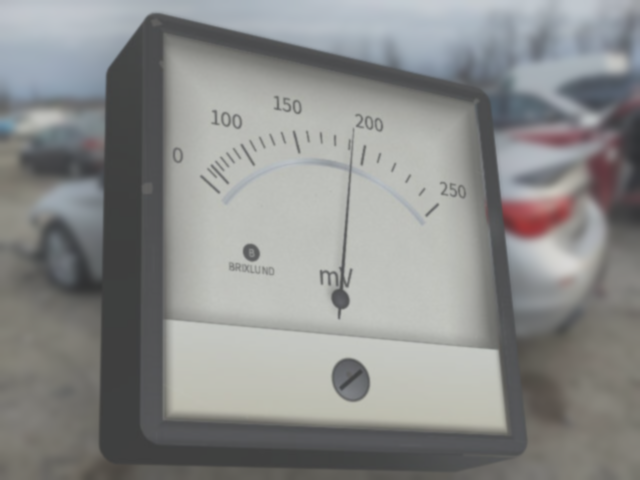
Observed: 190 mV
